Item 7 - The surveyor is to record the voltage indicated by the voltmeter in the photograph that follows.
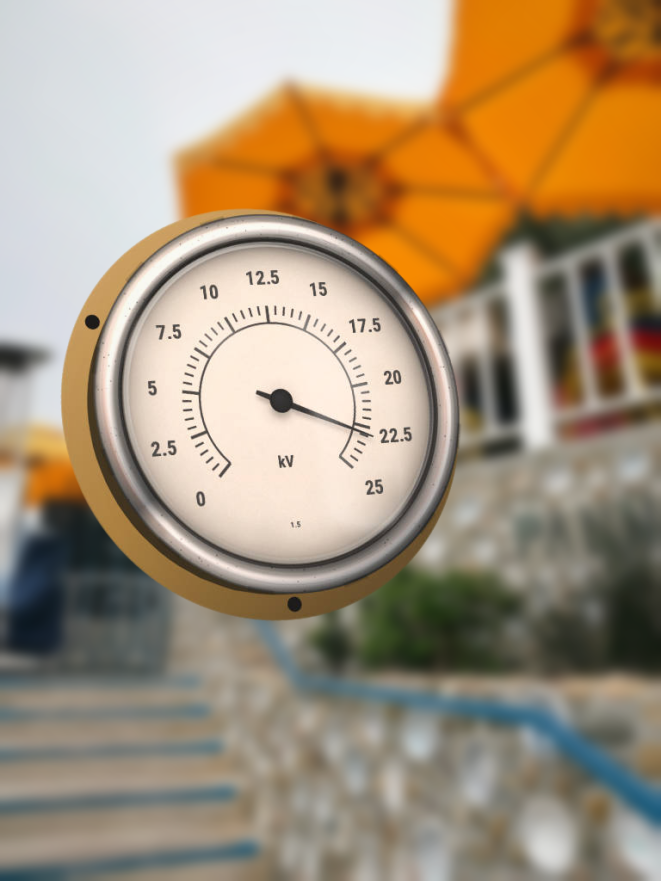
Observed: 23 kV
